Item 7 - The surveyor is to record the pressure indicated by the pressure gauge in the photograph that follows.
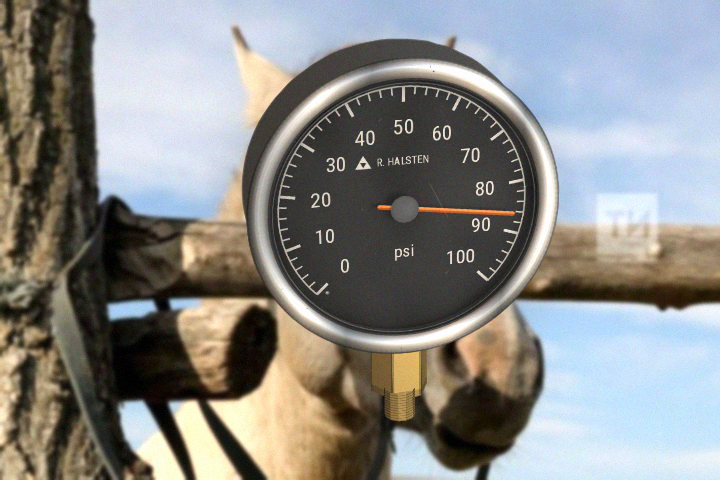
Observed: 86 psi
